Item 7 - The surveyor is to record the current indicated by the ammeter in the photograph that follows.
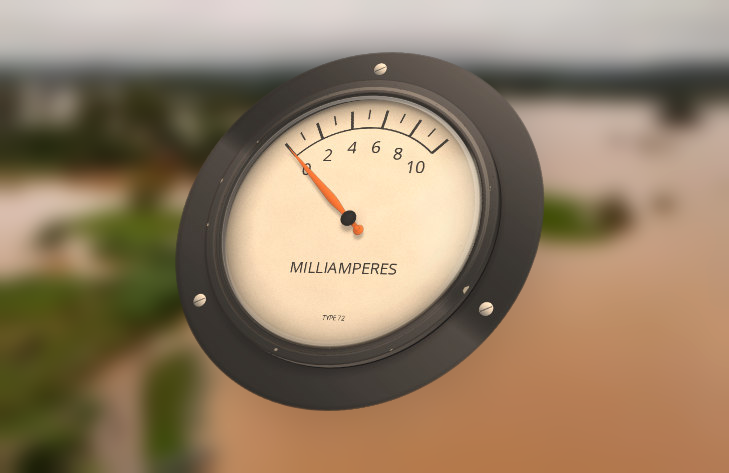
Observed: 0 mA
